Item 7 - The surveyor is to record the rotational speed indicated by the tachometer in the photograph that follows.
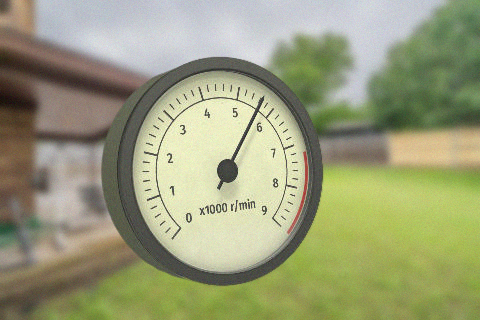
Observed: 5600 rpm
